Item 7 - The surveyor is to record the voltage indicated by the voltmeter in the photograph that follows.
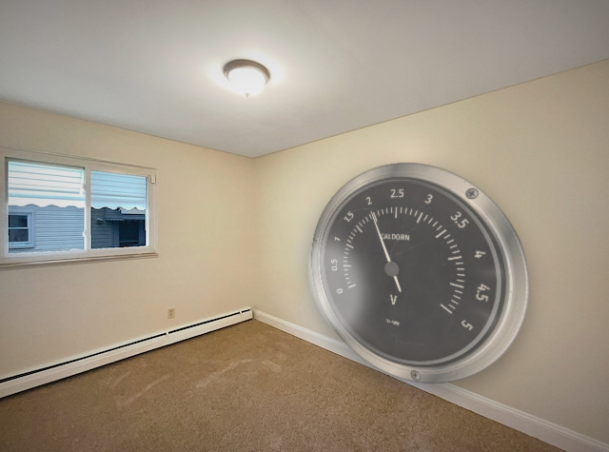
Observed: 2 V
